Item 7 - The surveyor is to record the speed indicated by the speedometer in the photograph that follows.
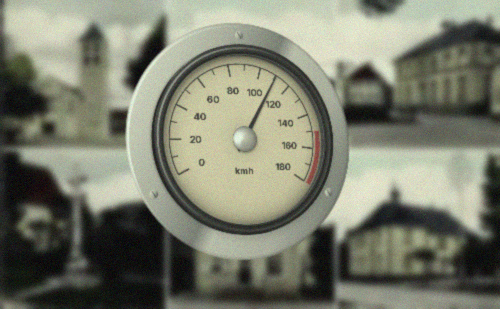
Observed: 110 km/h
